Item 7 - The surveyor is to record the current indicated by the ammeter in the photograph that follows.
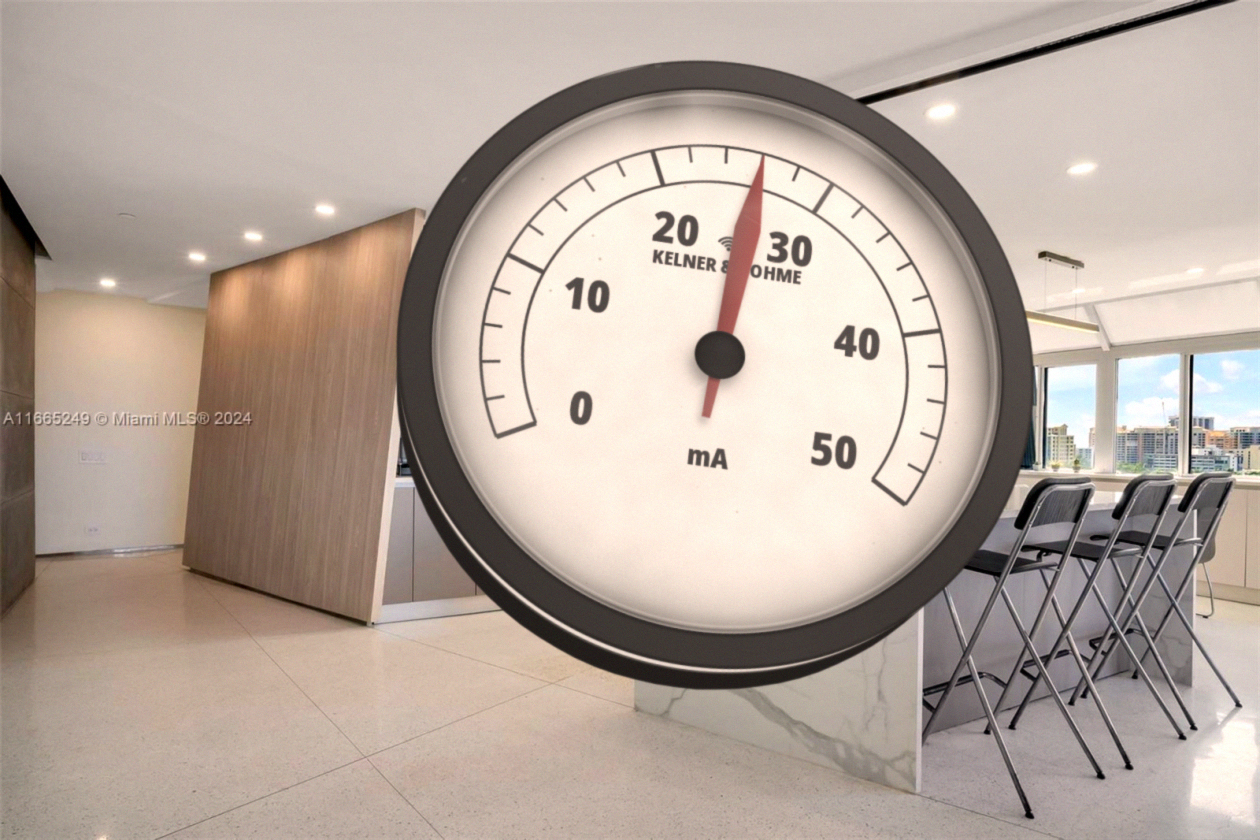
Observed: 26 mA
